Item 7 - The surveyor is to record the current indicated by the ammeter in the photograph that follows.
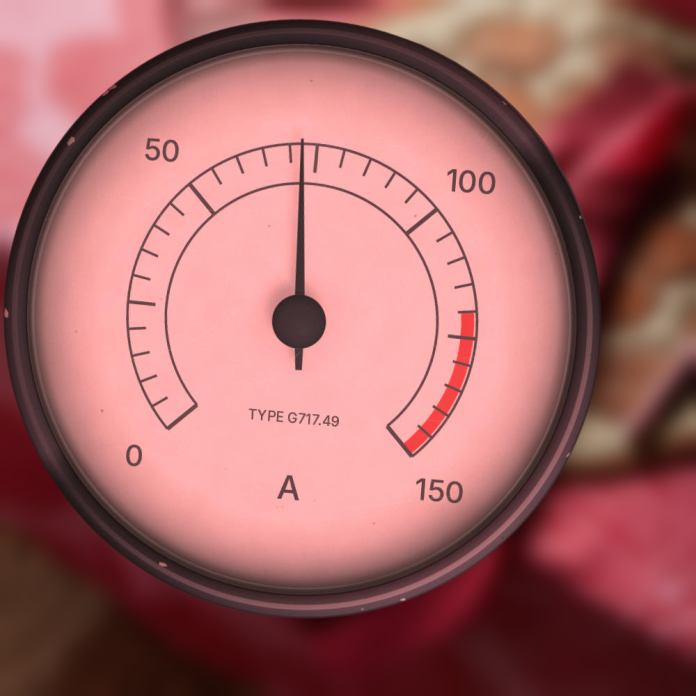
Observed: 72.5 A
